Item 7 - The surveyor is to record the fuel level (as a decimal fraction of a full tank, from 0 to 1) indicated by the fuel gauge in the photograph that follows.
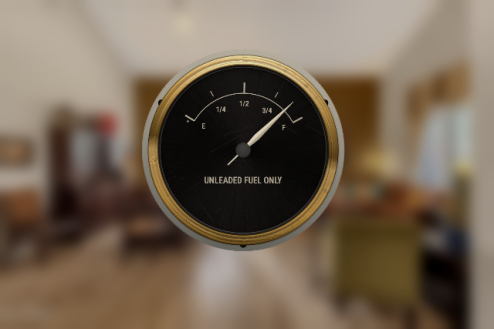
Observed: 0.875
